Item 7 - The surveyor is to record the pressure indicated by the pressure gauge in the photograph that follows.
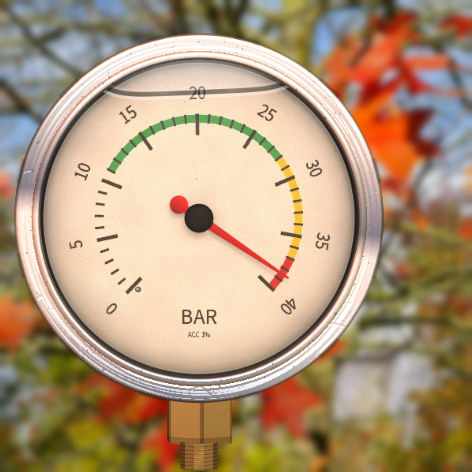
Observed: 38.5 bar
